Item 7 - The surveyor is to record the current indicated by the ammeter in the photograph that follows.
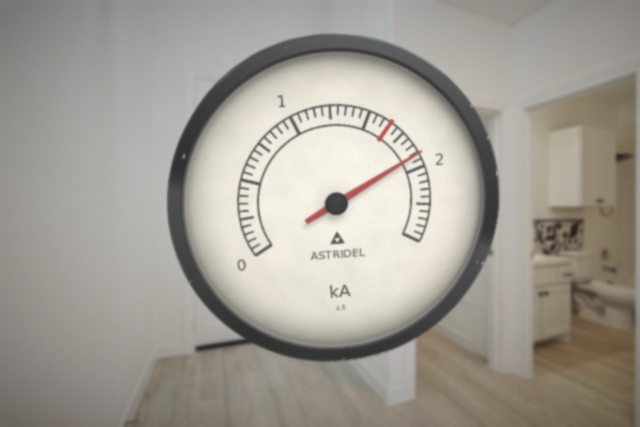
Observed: 1.9 kA
